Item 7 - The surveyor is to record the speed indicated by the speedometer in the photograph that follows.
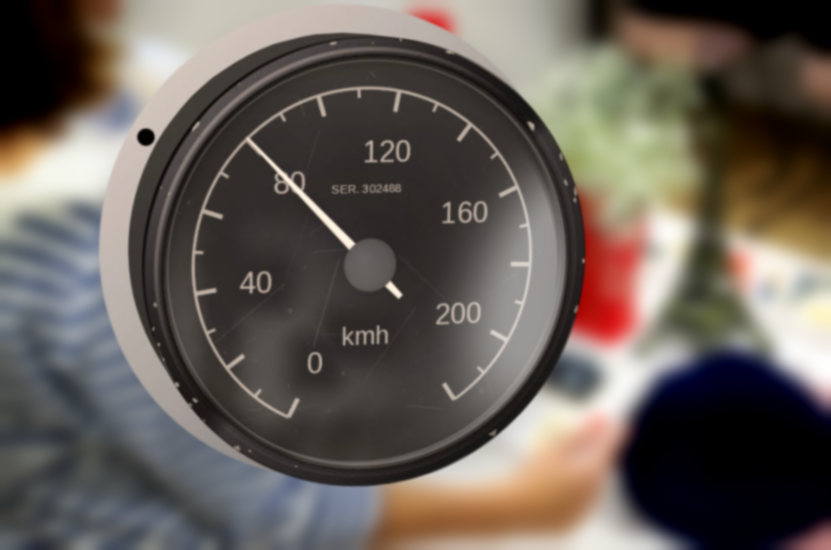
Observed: 80 km/h
